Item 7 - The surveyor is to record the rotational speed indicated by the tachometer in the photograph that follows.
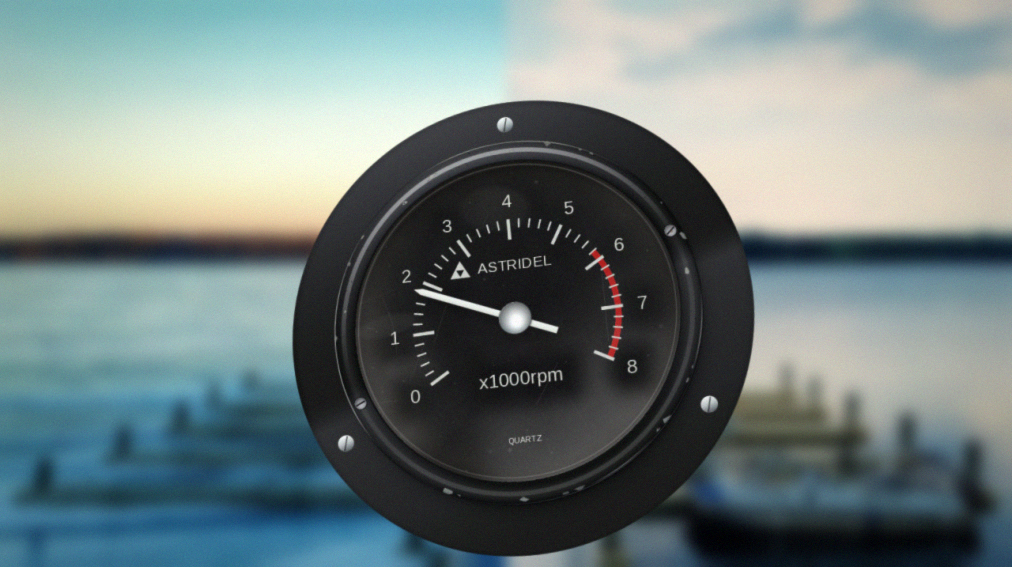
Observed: 1800 rpm
